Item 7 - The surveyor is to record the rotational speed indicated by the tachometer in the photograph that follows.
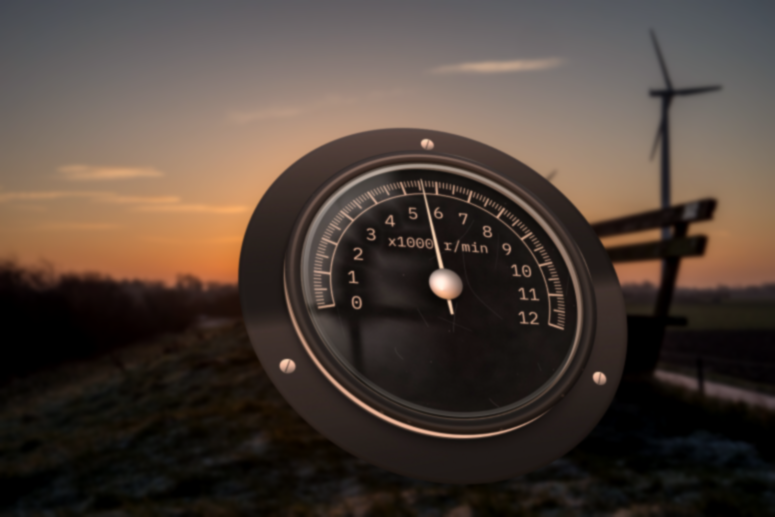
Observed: 5500 rpm
